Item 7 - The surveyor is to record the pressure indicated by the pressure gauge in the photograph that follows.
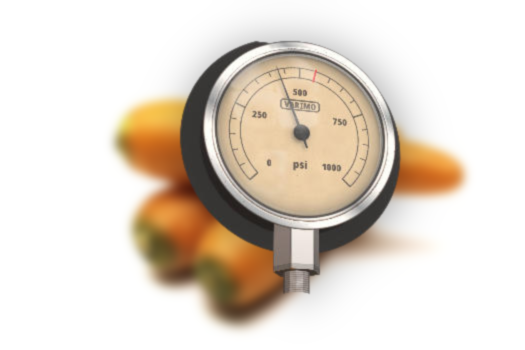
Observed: 425 psi
